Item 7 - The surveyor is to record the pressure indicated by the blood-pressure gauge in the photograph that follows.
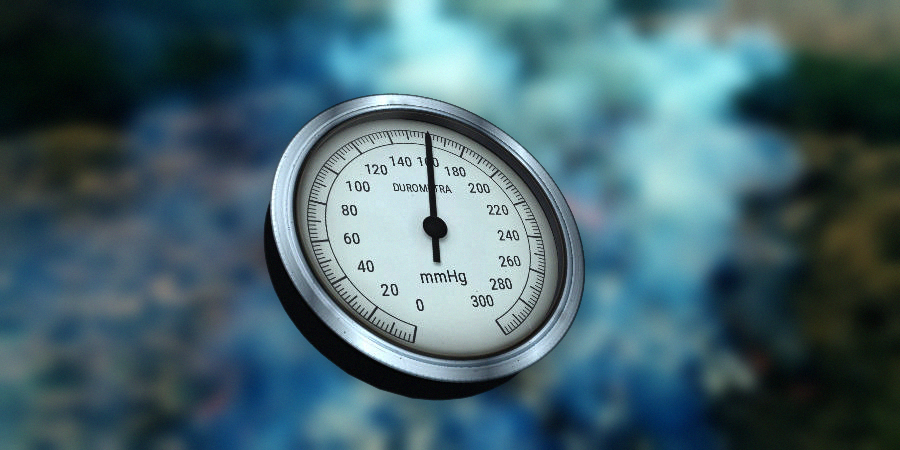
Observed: 160 mmHg
